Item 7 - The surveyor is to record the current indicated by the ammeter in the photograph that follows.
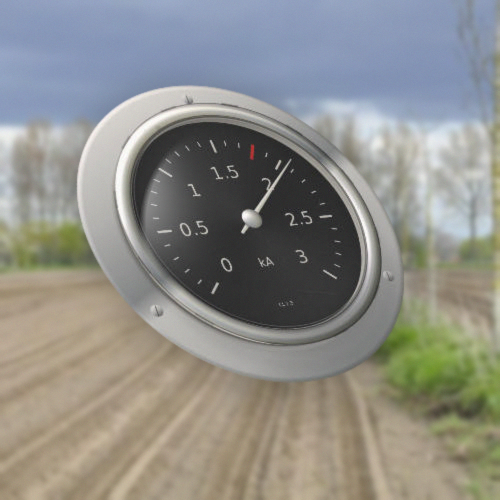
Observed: 2.05 kA
